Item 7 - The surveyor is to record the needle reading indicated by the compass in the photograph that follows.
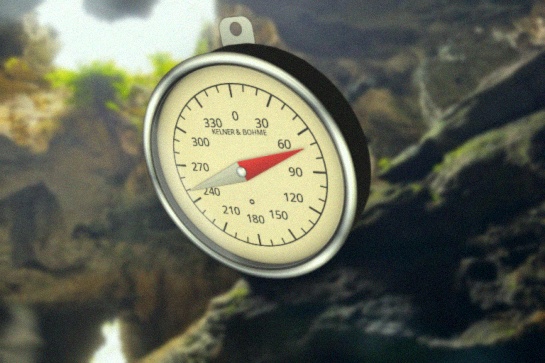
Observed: 70 °
